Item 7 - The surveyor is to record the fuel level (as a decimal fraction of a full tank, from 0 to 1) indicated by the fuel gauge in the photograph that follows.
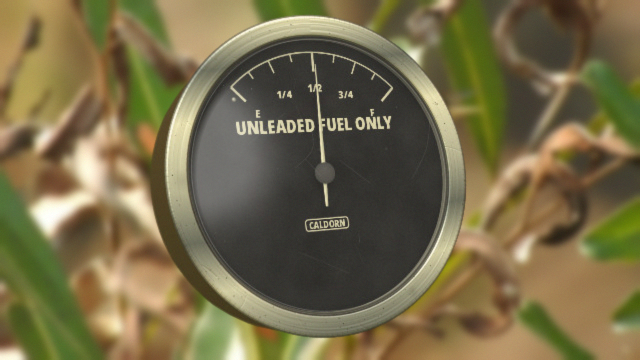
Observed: 0.5
